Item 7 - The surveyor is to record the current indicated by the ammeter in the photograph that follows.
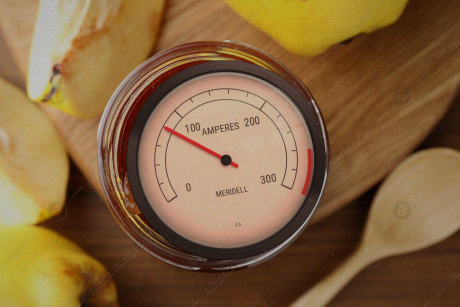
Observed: 80 A
